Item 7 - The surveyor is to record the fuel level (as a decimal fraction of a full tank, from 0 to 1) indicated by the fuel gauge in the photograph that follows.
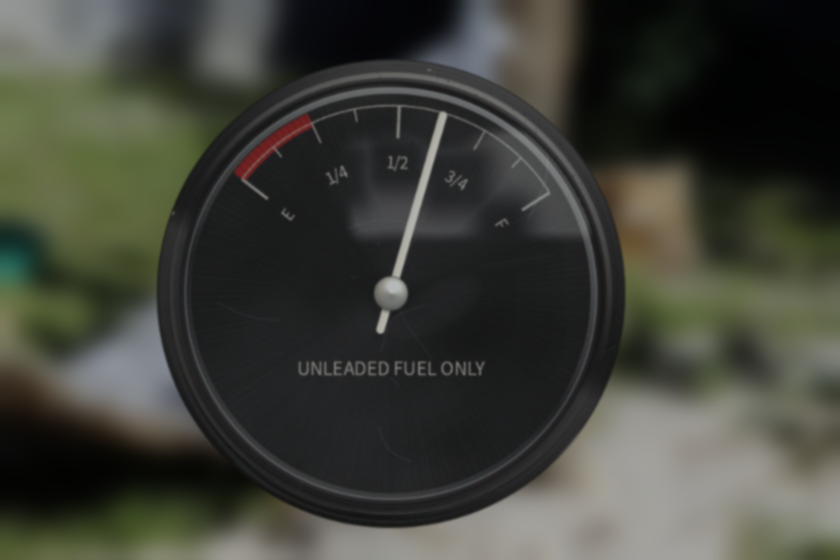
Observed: 0.625
